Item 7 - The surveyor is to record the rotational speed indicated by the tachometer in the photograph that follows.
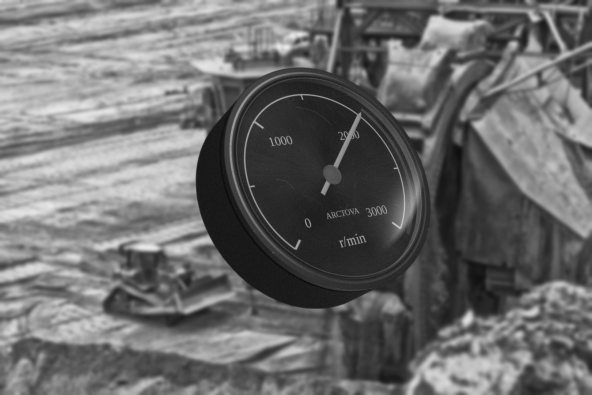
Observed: 2000 rpm
